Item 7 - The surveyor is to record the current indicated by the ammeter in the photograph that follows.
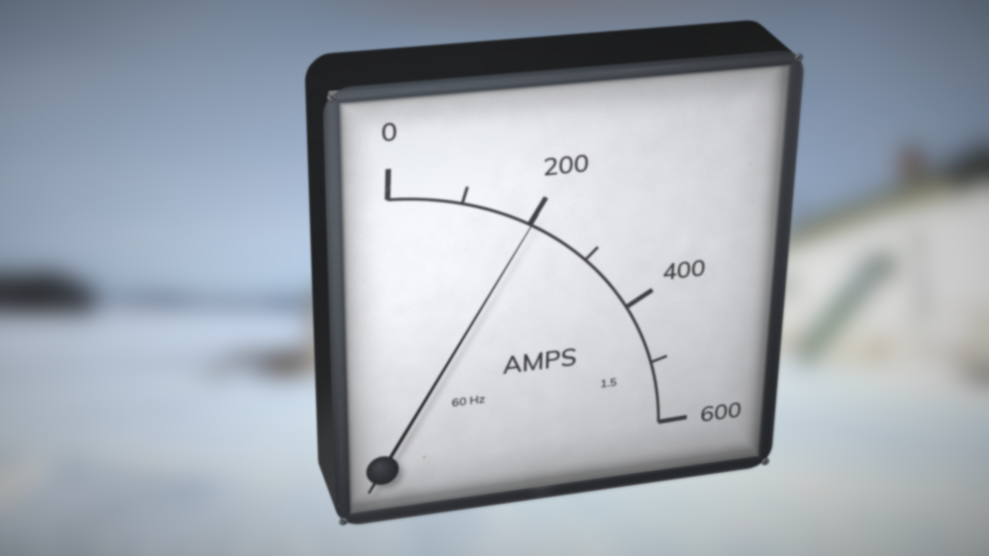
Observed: 200 A
